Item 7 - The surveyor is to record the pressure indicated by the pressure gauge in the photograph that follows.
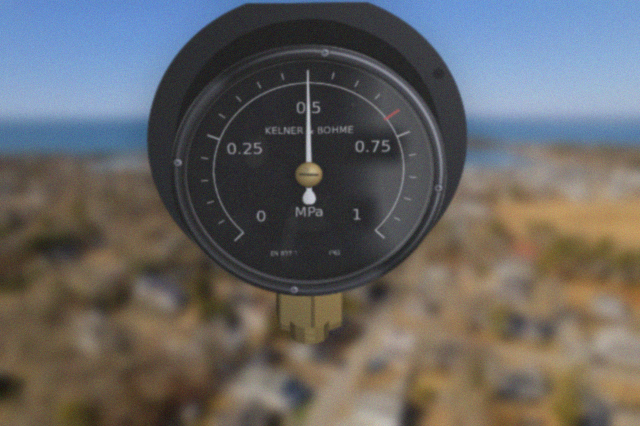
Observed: 0.5 MPa
